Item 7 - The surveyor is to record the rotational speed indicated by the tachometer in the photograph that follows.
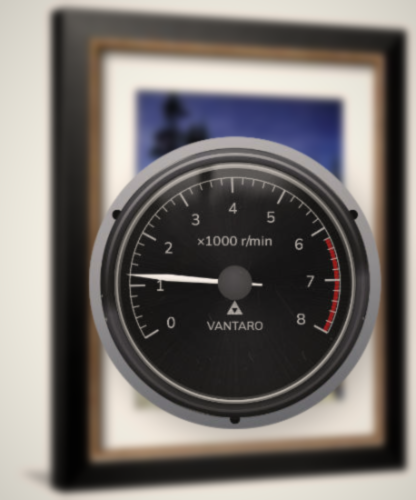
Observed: 1200 rpm
